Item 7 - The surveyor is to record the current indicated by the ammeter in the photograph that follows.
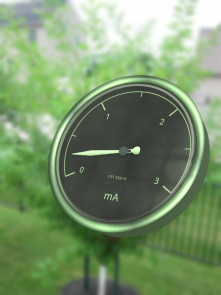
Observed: 0.25 mA
